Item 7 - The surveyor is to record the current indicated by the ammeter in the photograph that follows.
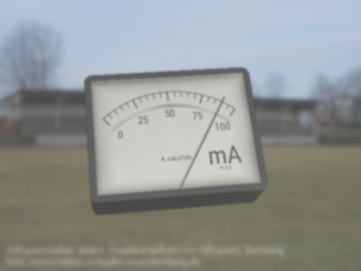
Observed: 90 mA
